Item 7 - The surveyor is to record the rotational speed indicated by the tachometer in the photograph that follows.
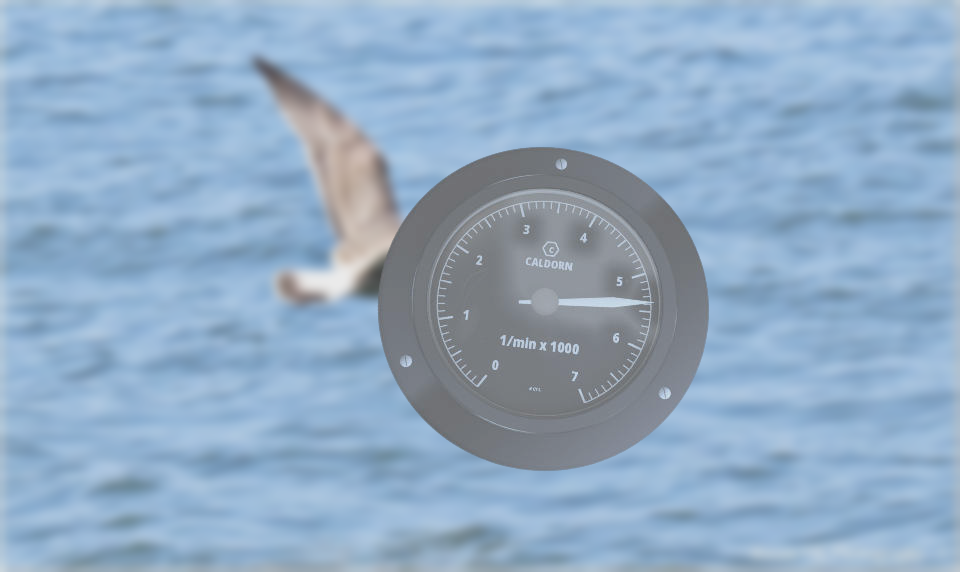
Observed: 5400 rpm
